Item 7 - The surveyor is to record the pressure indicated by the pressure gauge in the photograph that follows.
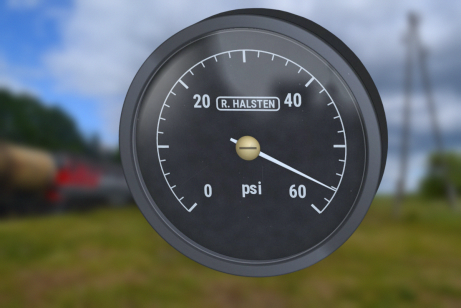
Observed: 56 psi
